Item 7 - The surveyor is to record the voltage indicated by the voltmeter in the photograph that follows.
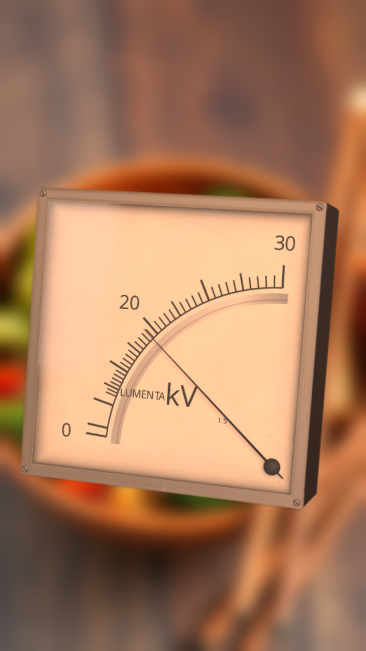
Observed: 19.5 kV
